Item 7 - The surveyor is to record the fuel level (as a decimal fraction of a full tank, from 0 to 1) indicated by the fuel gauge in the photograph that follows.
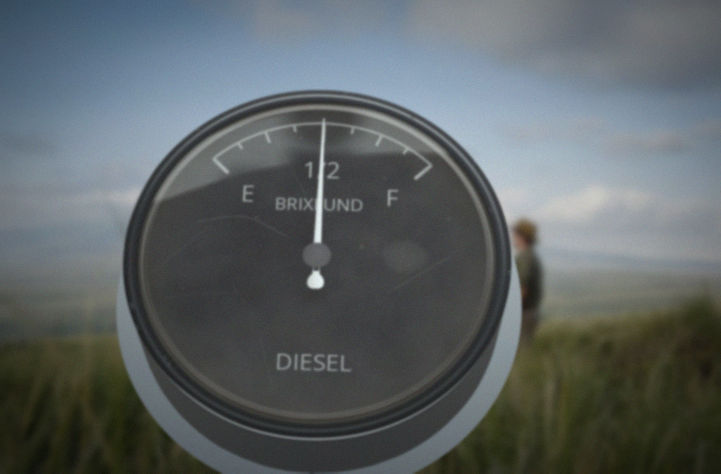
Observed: 0.5
